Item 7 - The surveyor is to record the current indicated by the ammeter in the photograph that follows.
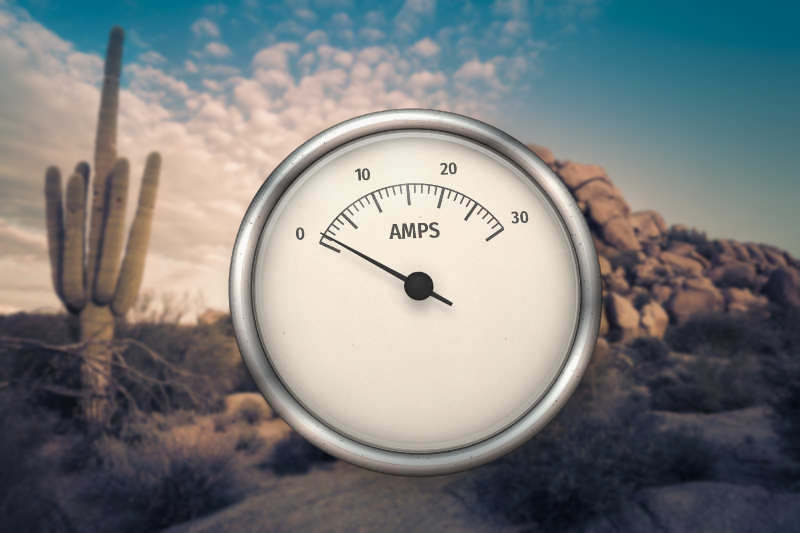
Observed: 1 A
